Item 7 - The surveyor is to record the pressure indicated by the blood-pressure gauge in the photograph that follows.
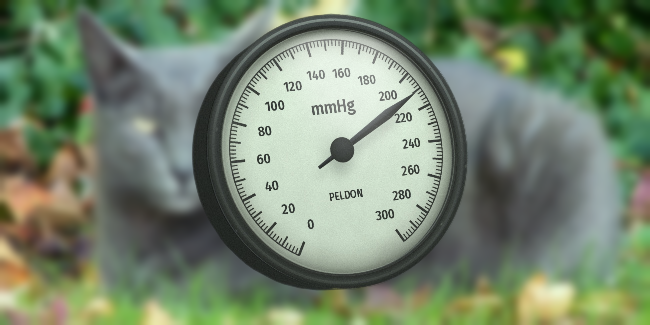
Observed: 210 mmHg
